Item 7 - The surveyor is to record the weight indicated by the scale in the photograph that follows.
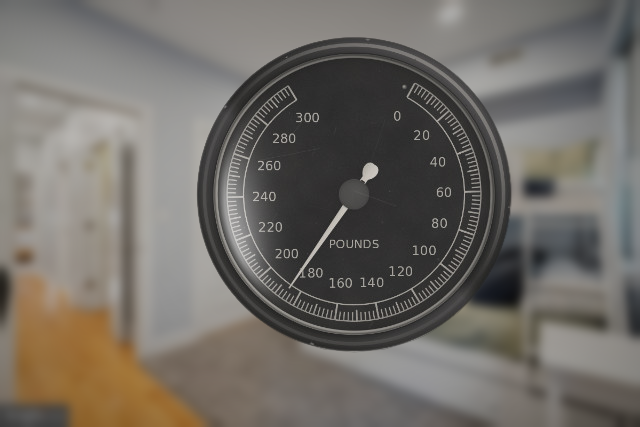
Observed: 186 lb
